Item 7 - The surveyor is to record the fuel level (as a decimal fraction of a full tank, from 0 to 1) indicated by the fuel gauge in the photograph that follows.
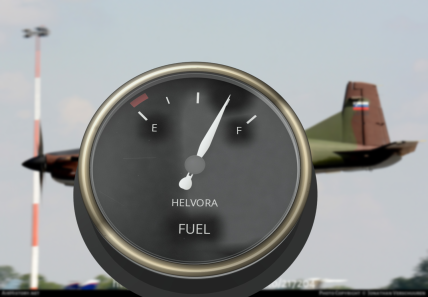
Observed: 0.75
